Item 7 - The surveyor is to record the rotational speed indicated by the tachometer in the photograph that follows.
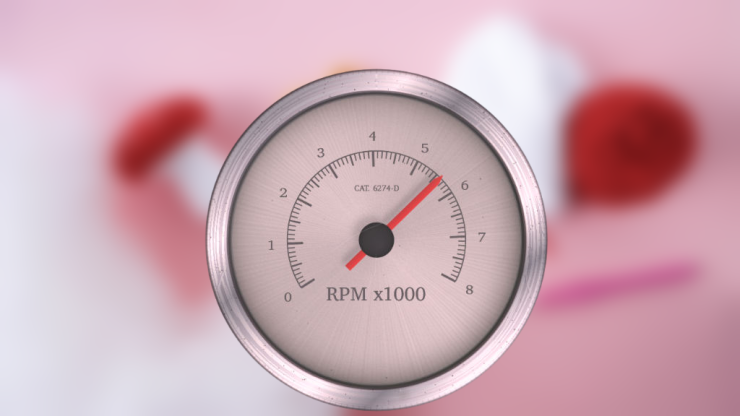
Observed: 5600 rpm
